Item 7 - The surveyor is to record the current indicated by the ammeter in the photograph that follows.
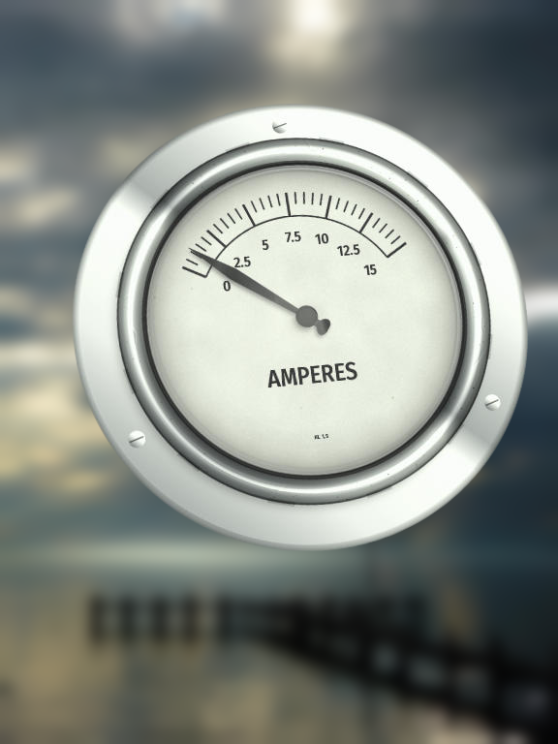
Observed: 1 A
